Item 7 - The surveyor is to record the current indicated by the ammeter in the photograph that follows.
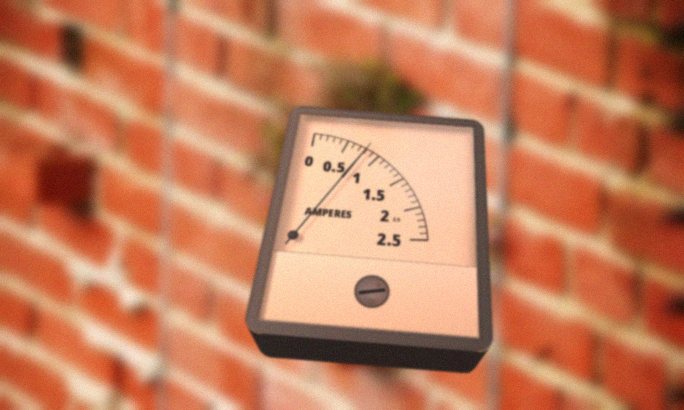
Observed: 0.8 A
